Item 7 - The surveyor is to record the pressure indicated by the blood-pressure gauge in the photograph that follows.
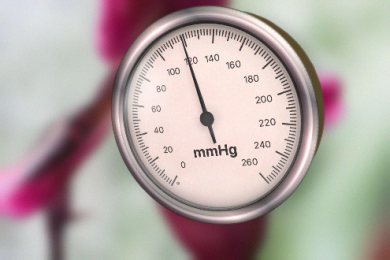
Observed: 120 mmHg
